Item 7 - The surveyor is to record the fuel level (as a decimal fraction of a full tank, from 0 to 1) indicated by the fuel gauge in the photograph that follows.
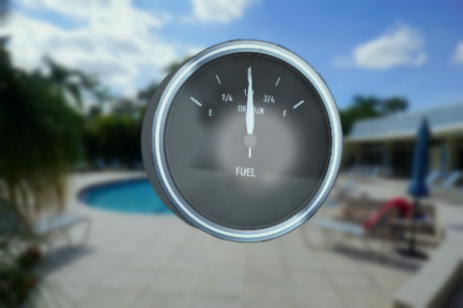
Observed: 0.5
